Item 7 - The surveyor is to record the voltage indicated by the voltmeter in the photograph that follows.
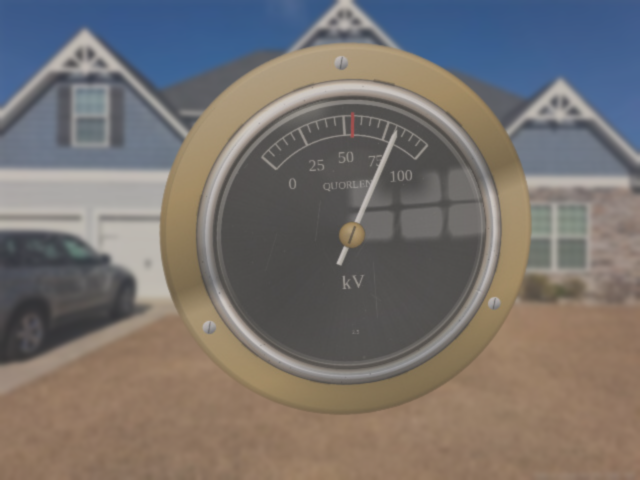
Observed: 80 kV
